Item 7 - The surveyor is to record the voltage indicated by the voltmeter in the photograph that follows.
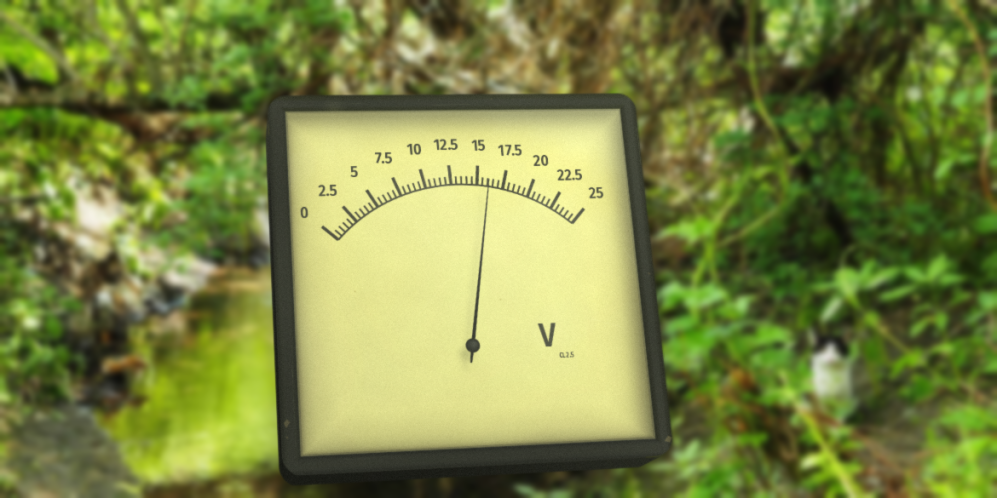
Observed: 16 V
